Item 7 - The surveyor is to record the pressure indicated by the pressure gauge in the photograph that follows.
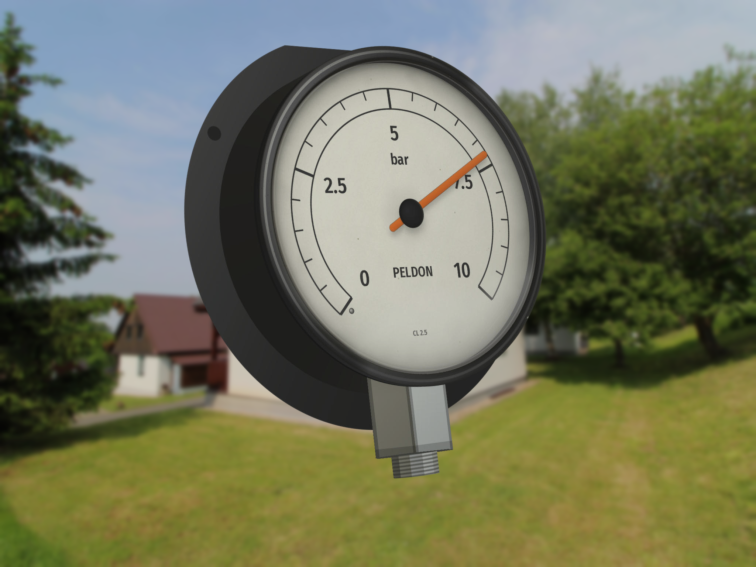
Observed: 7.25 bar
